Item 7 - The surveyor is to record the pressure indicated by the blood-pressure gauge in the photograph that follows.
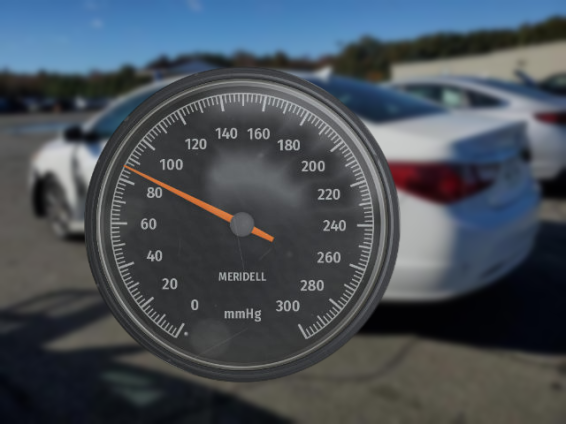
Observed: 86 mmHg
